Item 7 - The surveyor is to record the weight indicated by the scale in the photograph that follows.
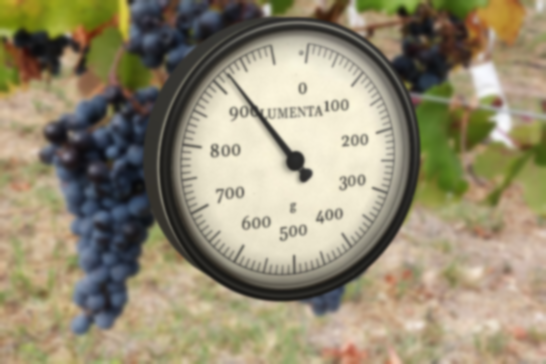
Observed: 920 g
